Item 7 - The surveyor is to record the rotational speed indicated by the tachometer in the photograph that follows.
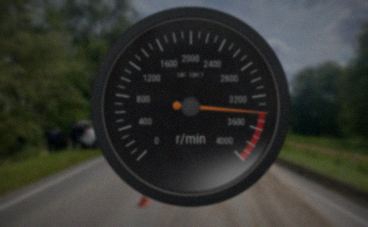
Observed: 3400 rpm
